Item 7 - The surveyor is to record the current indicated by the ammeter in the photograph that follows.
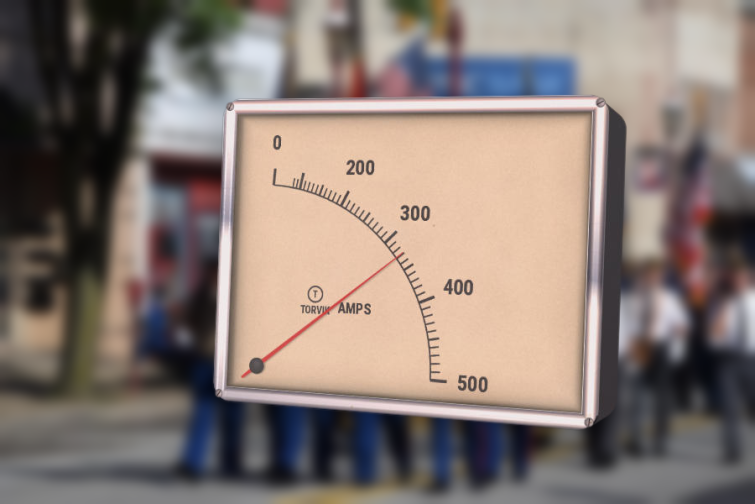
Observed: 330 A
